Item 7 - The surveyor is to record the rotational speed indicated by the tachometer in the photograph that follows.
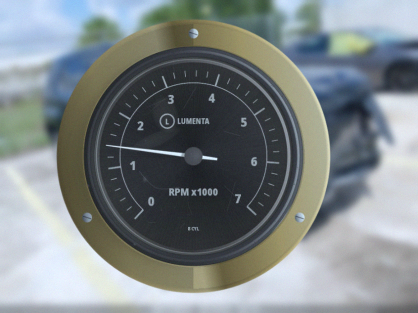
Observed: 1400 rpm
